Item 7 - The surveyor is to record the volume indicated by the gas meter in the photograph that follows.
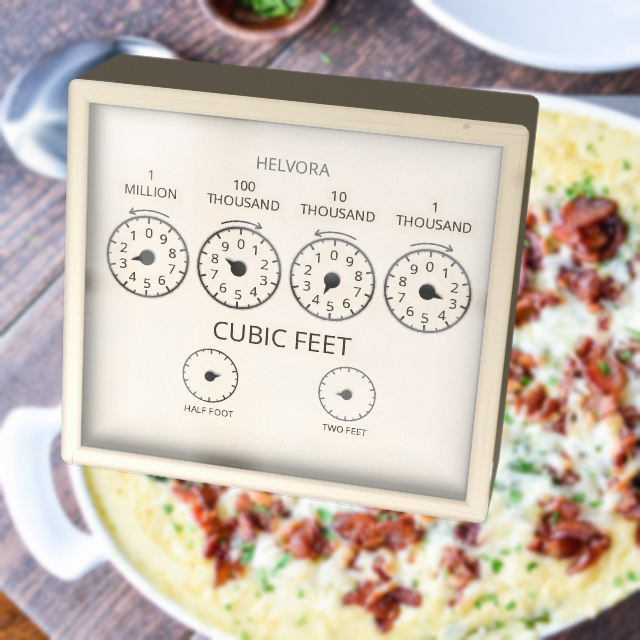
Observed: 284300 ft³
